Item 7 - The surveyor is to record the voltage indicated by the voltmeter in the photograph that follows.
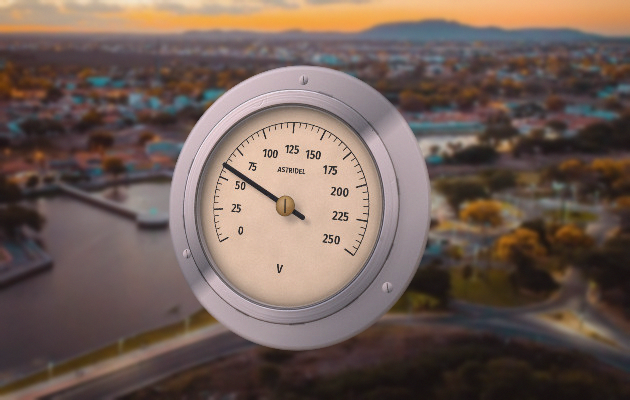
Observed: 60 V
